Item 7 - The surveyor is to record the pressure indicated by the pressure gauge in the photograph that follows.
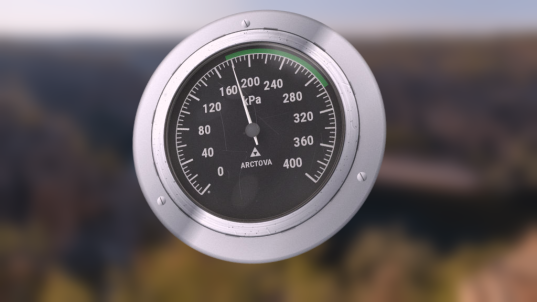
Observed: 180 kPa
